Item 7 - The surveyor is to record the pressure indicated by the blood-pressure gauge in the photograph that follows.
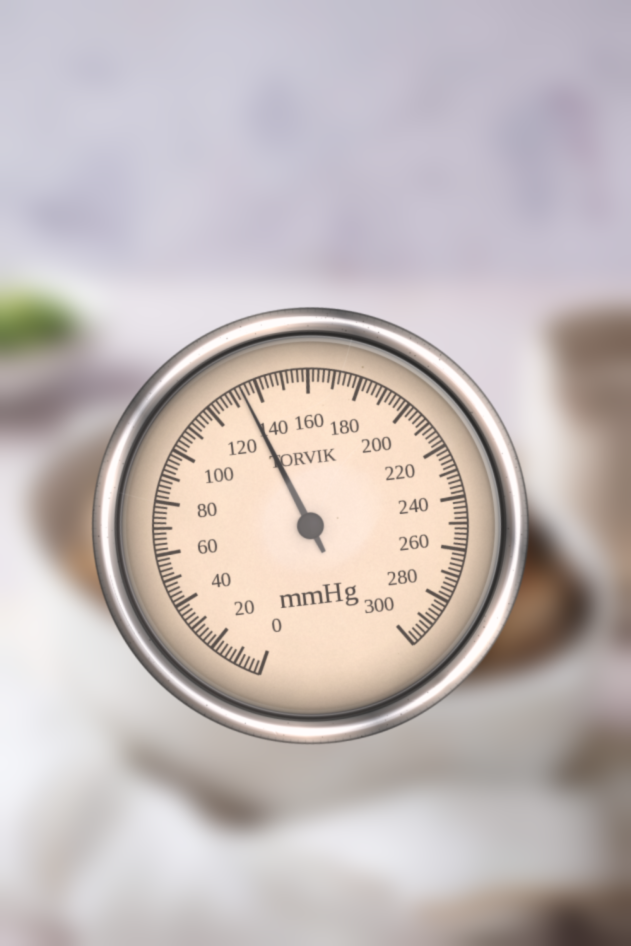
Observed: 134 mmHg
